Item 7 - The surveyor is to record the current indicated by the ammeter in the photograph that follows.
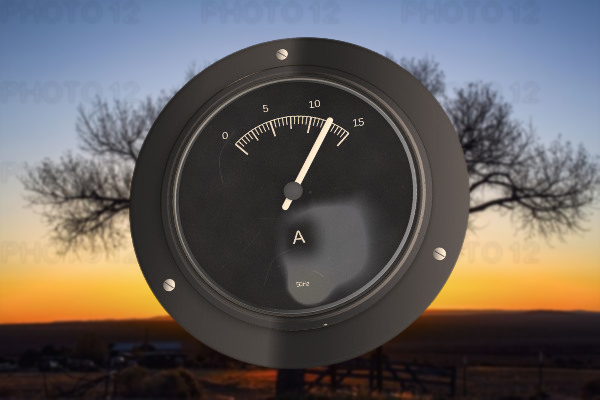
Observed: 12.5 A
